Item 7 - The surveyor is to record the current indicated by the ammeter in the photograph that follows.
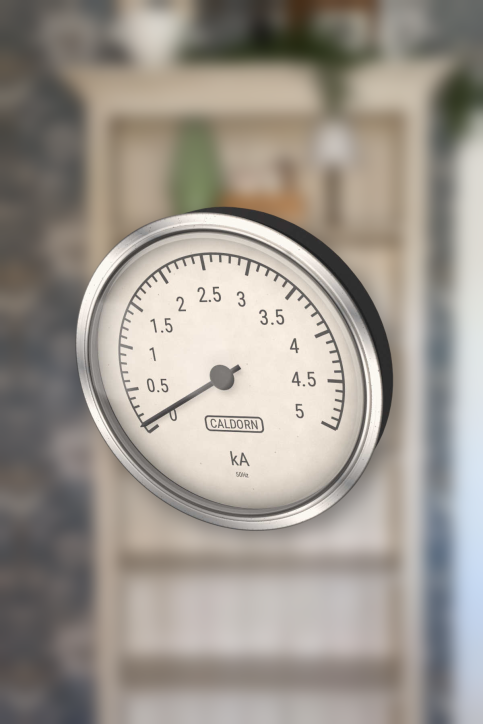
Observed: 0.1 kA
